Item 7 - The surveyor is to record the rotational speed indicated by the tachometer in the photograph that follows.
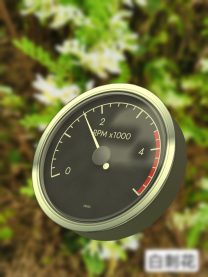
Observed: 1600 rpm
